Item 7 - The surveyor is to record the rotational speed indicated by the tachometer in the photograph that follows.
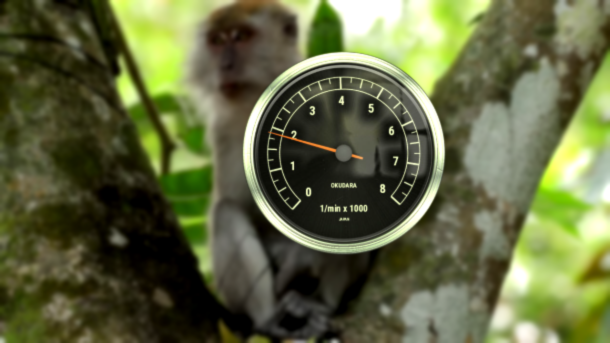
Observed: 1875 rpm
